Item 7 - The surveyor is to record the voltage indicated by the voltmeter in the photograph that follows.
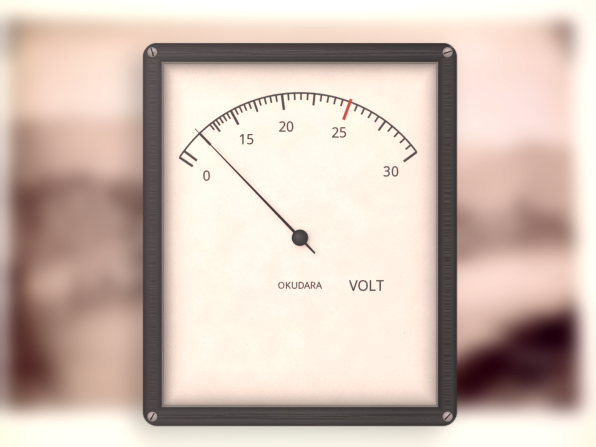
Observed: 10 V
